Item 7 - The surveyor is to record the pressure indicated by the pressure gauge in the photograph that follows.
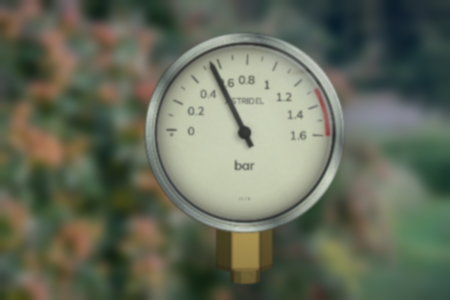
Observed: 0.55 bar
